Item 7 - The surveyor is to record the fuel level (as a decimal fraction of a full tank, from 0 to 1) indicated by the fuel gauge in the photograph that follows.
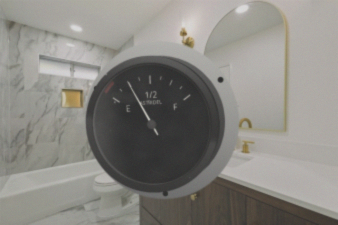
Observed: 0.25
